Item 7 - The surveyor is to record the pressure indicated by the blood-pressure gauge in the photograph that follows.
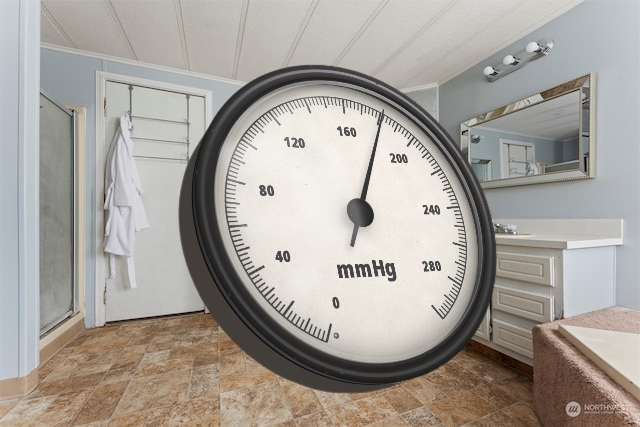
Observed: 180 mmHg
